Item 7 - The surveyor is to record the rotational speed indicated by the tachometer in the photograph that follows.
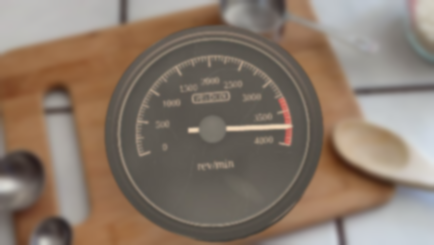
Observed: 3750 rpm
